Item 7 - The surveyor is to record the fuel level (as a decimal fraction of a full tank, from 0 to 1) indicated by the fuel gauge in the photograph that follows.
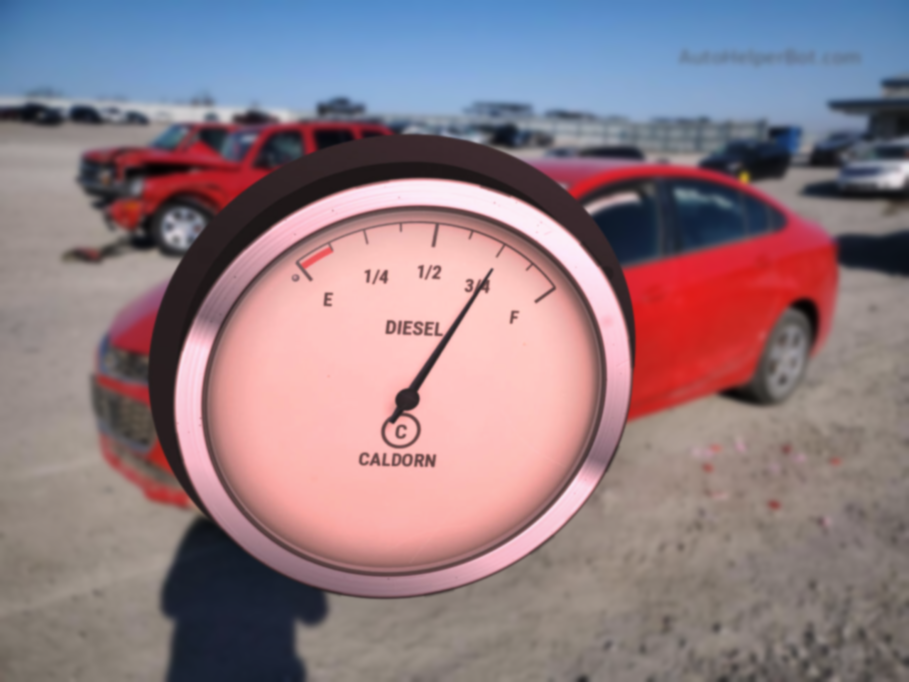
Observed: 0.75
